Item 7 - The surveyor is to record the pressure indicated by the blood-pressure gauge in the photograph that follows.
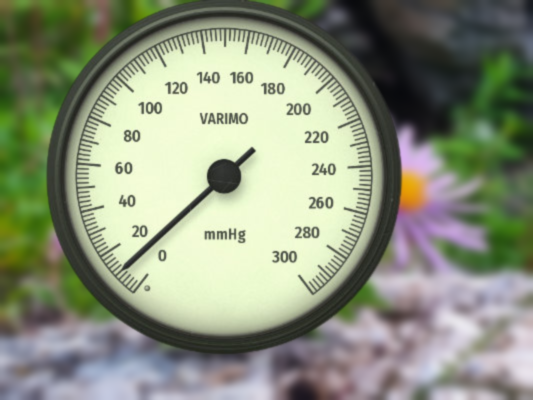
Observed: 10 mmHg
